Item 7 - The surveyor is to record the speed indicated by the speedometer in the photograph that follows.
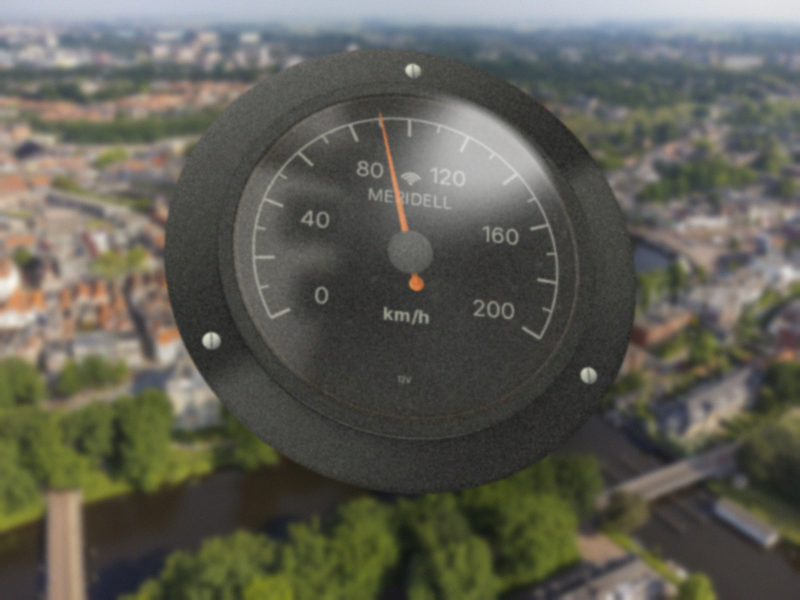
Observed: 90 km/h
